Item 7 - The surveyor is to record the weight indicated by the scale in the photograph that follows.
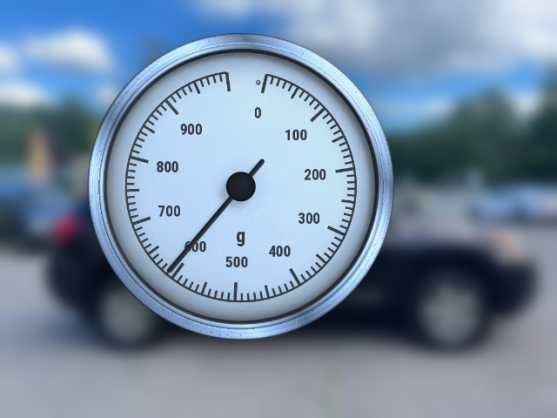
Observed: 610 g
